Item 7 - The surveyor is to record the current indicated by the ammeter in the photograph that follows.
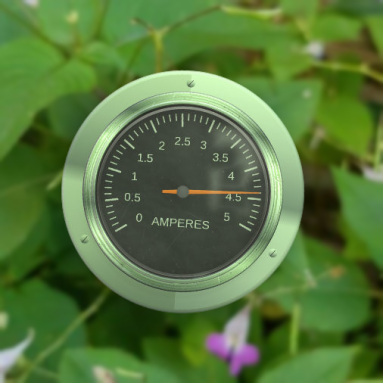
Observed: 4.4 A
